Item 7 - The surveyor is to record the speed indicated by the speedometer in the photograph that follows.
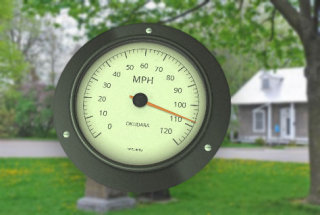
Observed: 108 mph
